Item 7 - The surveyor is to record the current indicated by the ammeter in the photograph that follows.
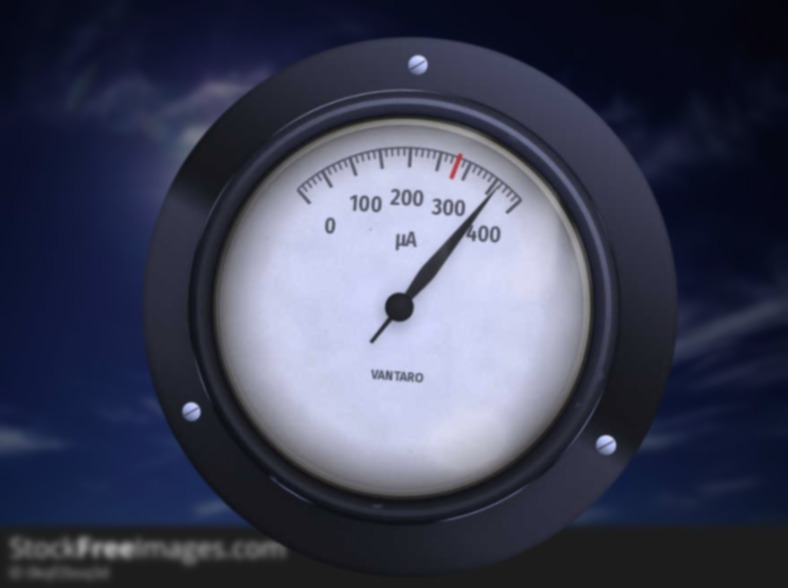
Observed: 360 µA
